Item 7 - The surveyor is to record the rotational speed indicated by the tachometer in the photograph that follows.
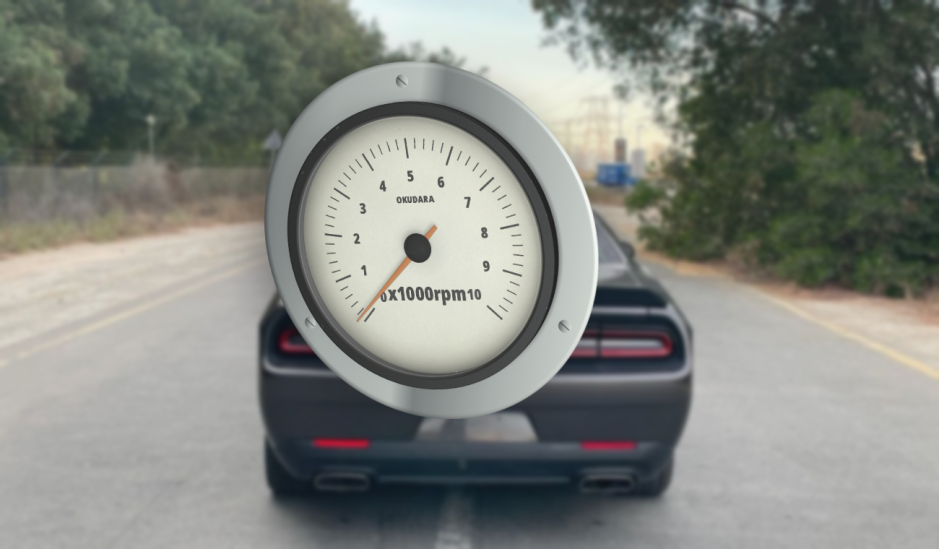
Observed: 100 rpm
